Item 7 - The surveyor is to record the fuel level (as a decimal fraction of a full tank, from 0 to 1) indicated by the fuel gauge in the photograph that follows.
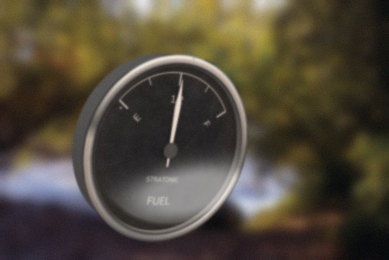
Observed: 0.5
